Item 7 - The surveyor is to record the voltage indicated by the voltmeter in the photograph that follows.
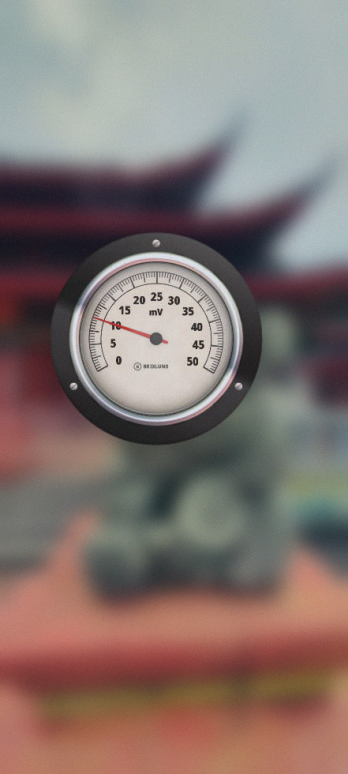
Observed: 10 mV
